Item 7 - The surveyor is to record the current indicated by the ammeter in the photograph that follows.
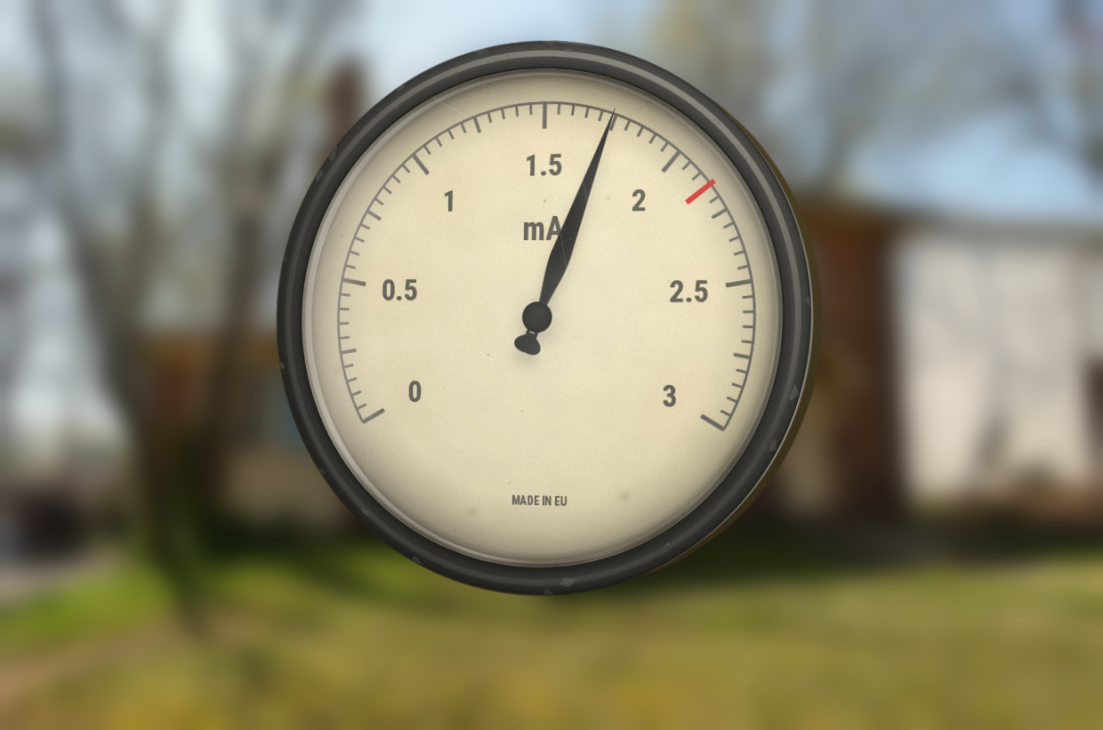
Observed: 1.75 mA
